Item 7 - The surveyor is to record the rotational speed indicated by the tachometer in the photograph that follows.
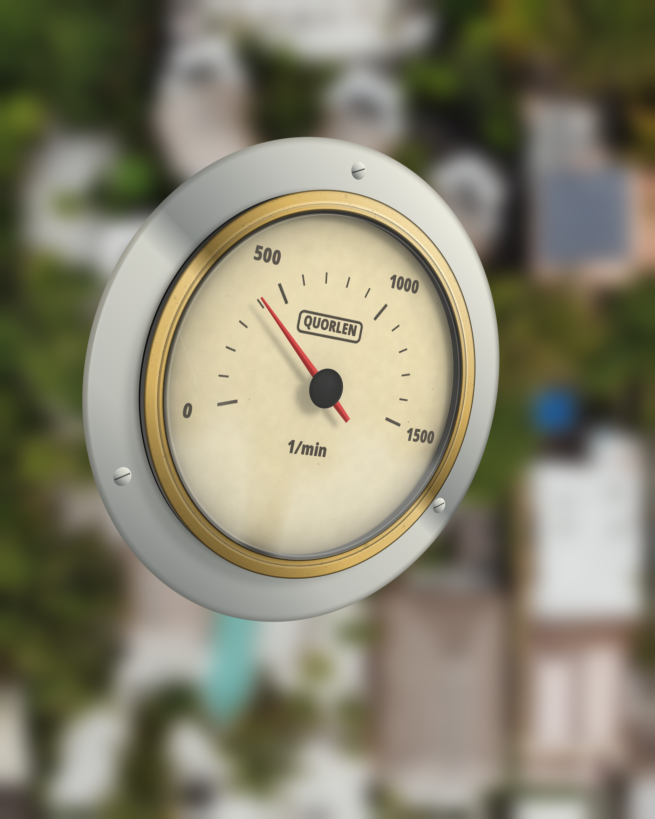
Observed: 400 rpm
